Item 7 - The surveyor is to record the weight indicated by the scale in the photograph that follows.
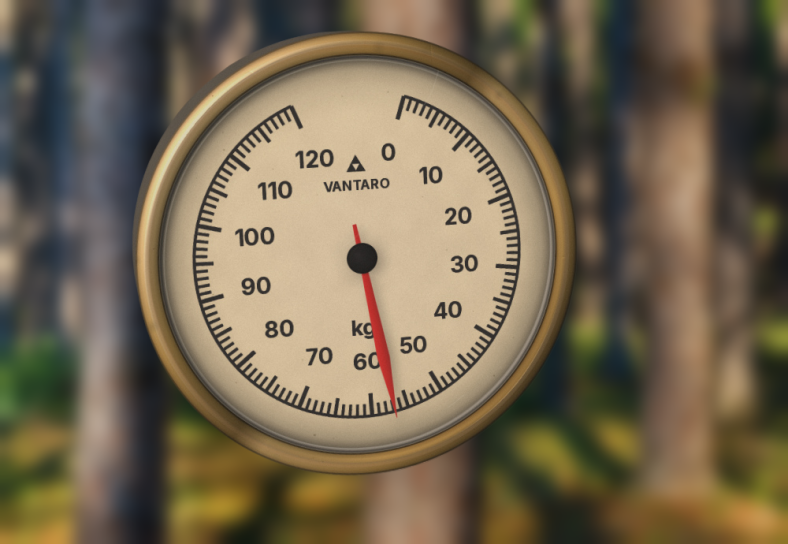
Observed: 57 kg
